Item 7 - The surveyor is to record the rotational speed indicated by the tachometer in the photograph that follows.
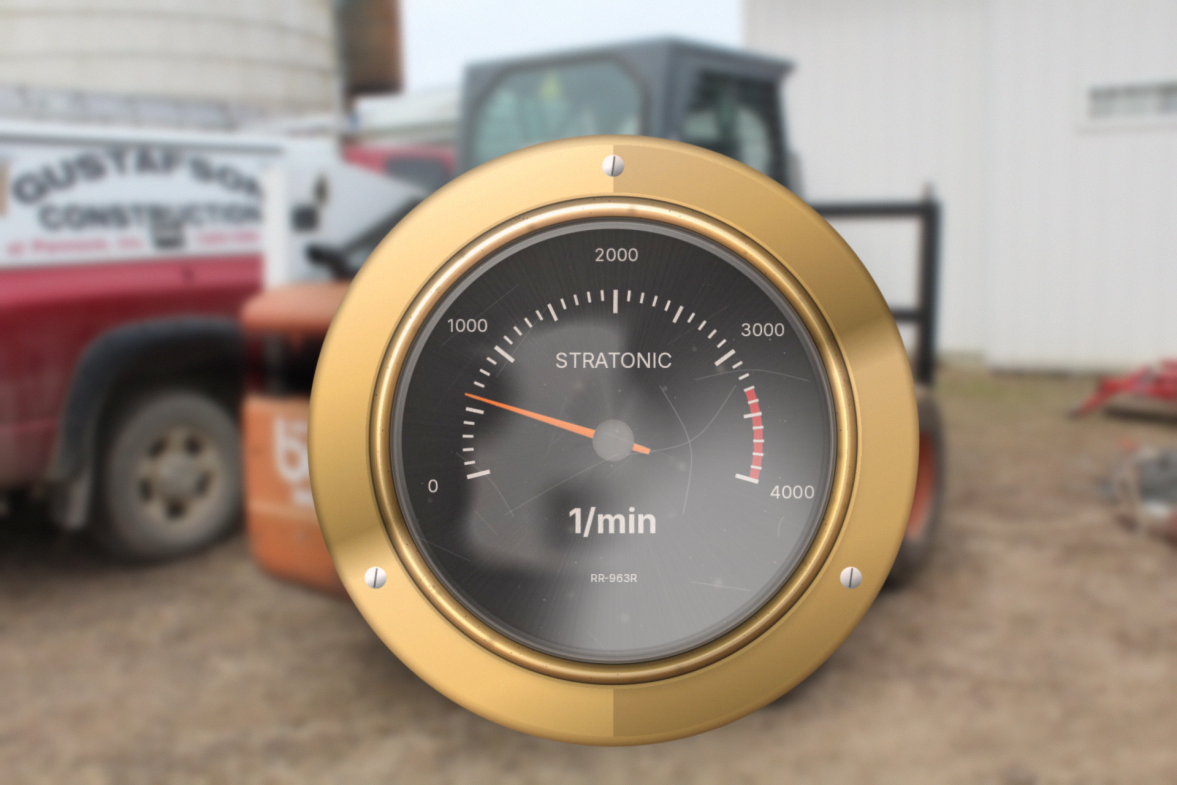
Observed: 600 rpm
